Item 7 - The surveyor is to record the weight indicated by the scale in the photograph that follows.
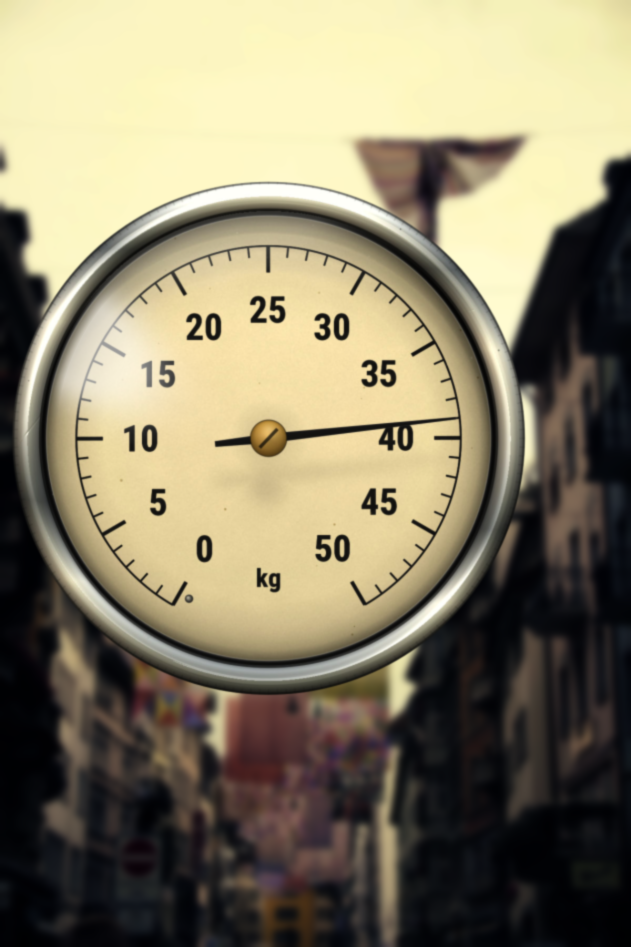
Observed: 39 kg
